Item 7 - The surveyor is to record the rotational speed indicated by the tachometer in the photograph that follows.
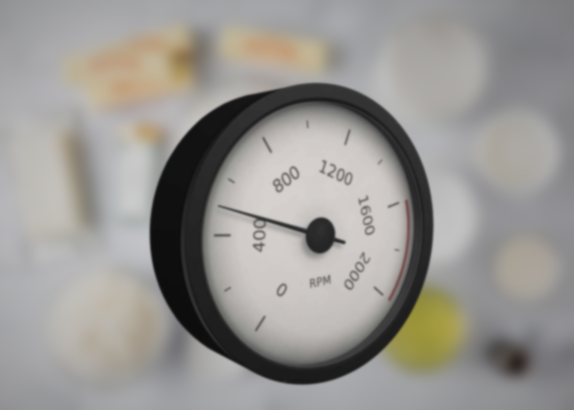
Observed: 500 rpm
